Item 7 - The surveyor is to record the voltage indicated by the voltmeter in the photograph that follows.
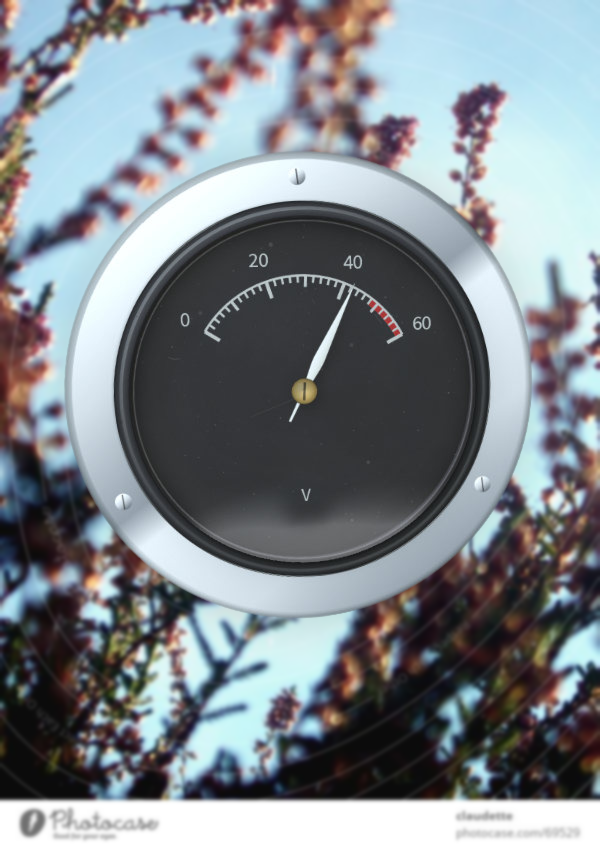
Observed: 42 V
